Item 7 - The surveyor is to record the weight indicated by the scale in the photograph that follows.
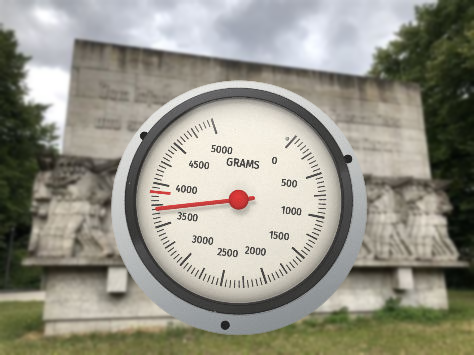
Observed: 3700 g
